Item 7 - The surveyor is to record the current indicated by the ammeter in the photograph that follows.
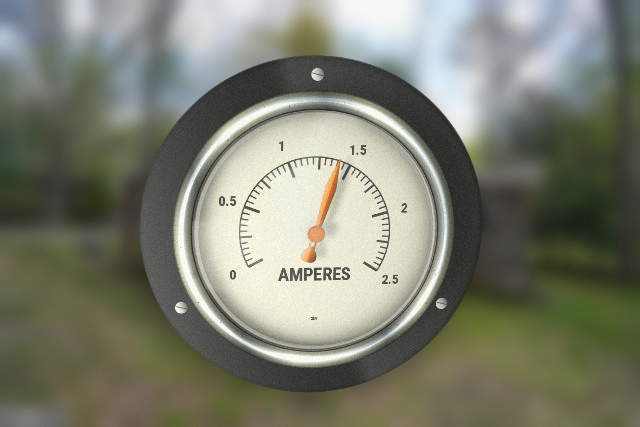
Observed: 1.4 A
